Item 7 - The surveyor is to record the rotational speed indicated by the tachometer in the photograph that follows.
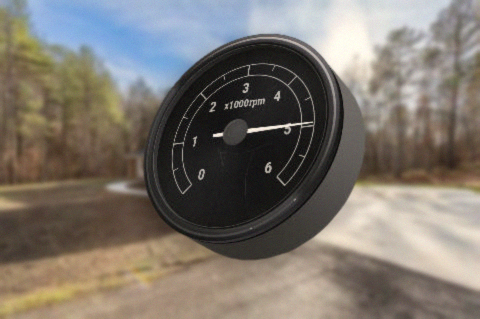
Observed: 5000 rpm
